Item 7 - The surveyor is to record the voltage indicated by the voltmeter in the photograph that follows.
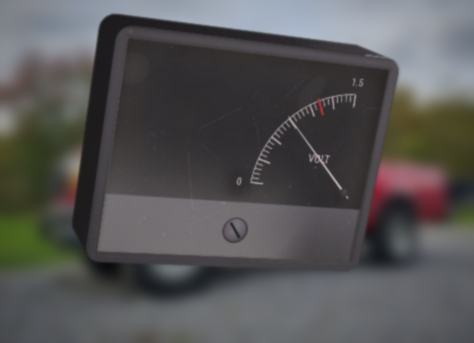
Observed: 0.75 V
